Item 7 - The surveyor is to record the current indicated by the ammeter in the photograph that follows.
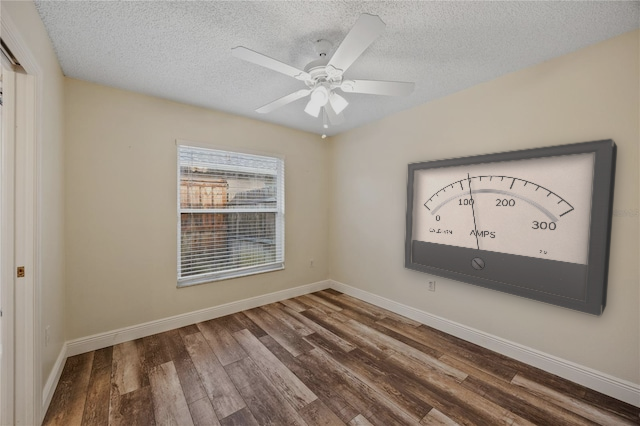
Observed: 120 A
